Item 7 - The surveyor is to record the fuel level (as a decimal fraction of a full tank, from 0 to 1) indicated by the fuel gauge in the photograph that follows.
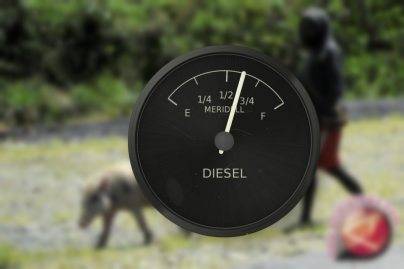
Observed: 0.625
